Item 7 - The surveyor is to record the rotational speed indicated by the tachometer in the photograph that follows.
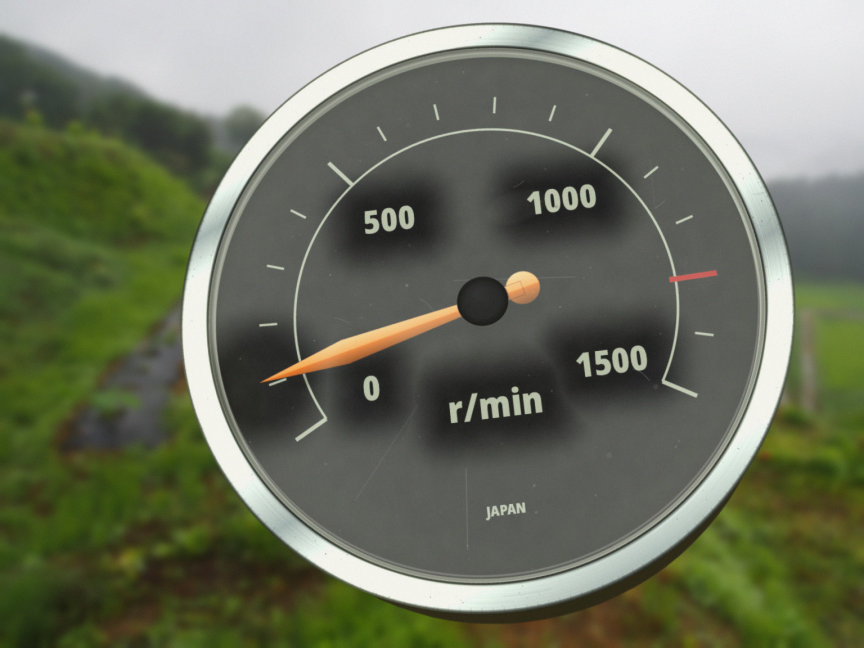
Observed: 100 rpm
